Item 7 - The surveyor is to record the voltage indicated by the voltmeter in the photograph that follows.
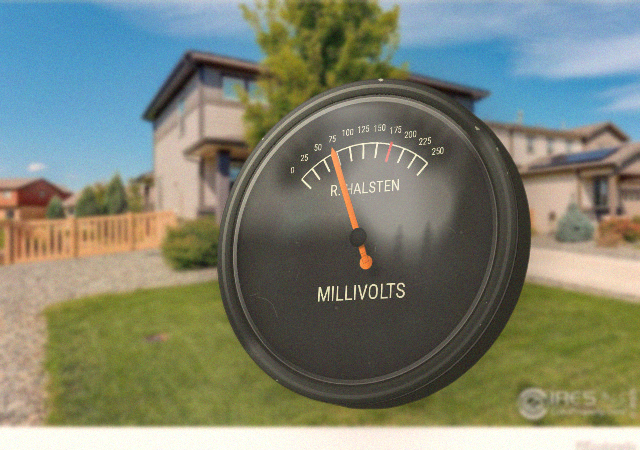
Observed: 75 mV
